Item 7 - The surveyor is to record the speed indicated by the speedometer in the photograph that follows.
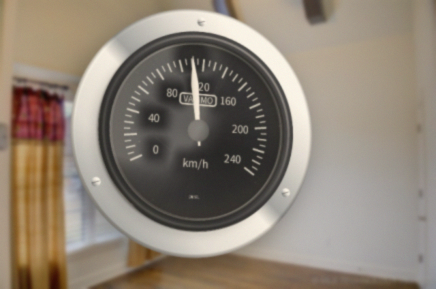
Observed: 110 km/h
